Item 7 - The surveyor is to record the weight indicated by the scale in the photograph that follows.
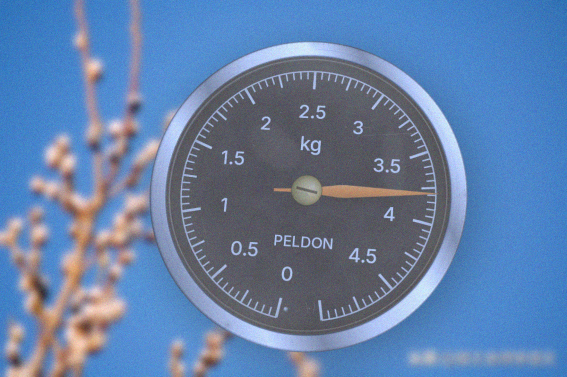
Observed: 3.8 kg
